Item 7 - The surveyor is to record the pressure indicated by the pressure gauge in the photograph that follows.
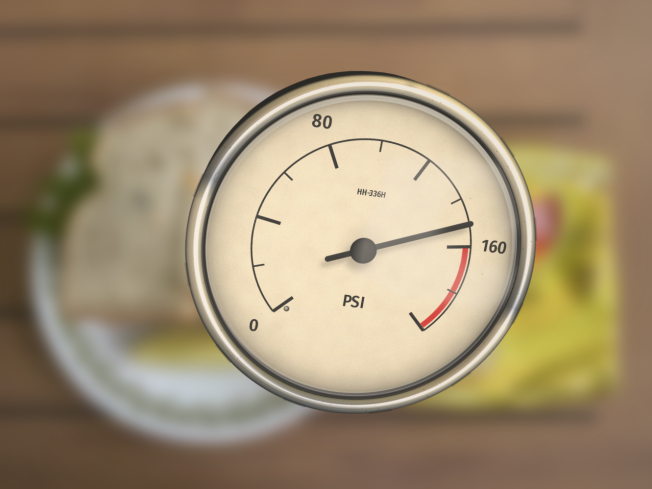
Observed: 150 psi
